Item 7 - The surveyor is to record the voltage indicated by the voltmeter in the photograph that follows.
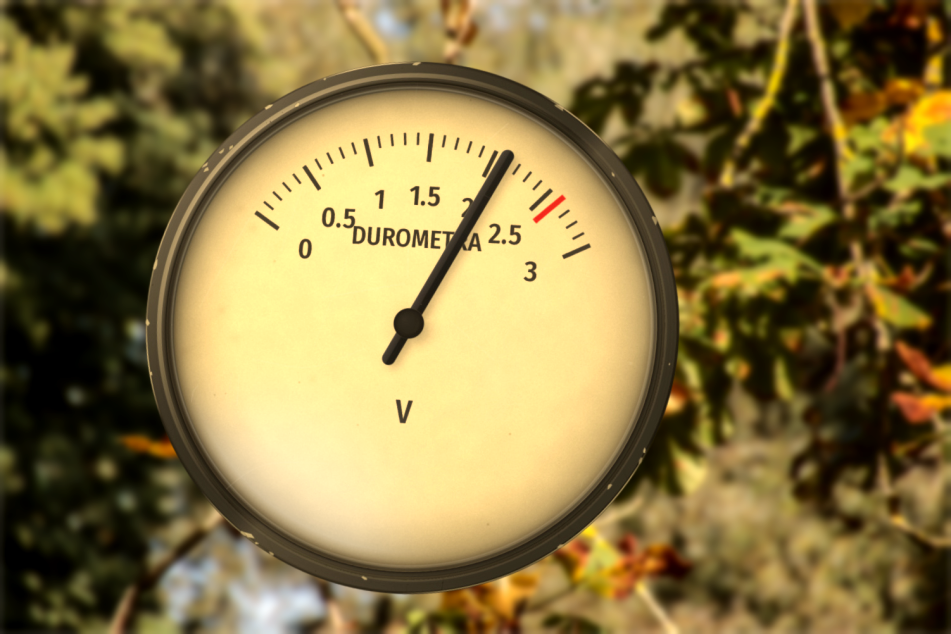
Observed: 2.1 V
